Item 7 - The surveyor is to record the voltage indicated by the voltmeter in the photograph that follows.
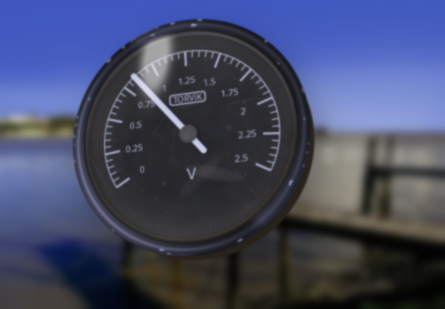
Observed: 0.85 V
